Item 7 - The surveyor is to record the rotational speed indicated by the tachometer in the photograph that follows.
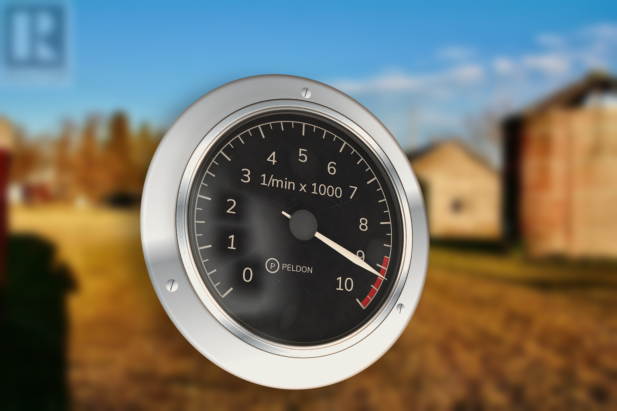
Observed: 9250 rpm
